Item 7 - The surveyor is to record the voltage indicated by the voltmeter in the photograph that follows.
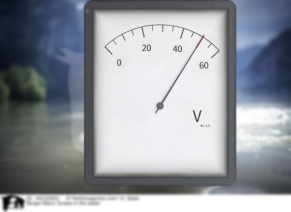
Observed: 50 V
